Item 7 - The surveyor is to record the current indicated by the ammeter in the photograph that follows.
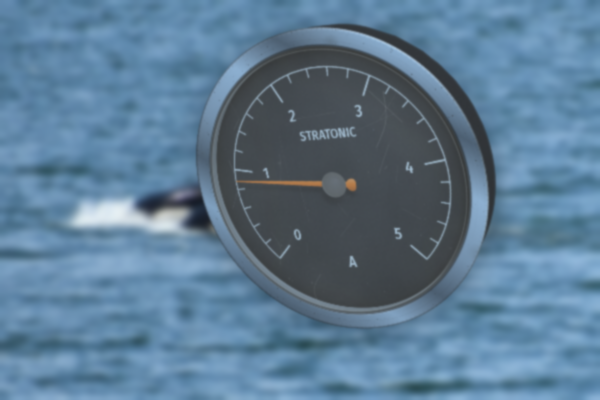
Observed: 0.9 A
